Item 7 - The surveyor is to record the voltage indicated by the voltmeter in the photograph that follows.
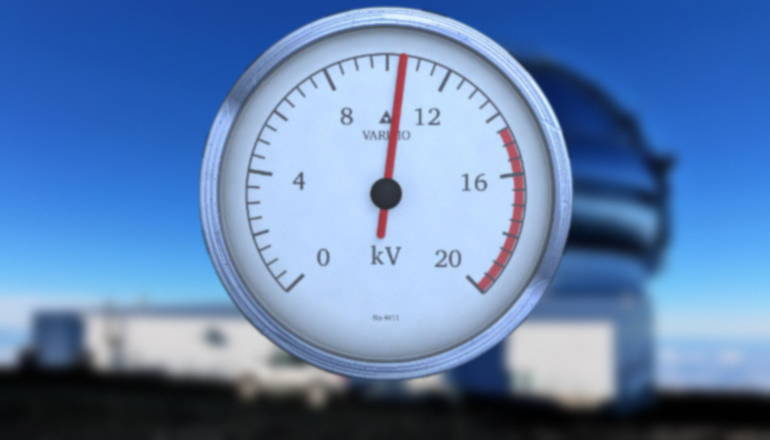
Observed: 10.5 kV
